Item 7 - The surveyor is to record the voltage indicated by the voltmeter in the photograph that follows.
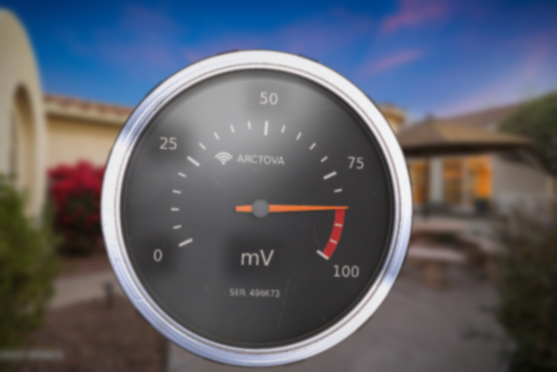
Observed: 85 mV
